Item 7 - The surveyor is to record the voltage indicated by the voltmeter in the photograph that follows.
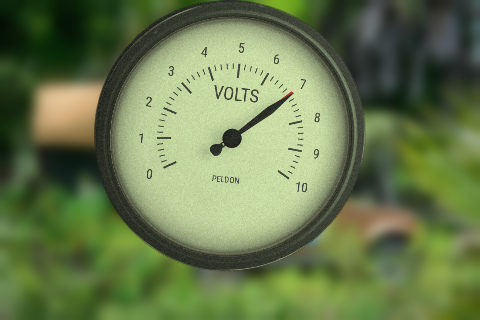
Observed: 7 V
